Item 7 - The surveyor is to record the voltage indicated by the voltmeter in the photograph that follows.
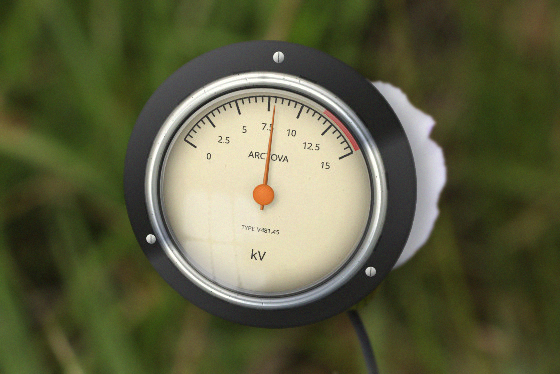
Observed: 8 kV
